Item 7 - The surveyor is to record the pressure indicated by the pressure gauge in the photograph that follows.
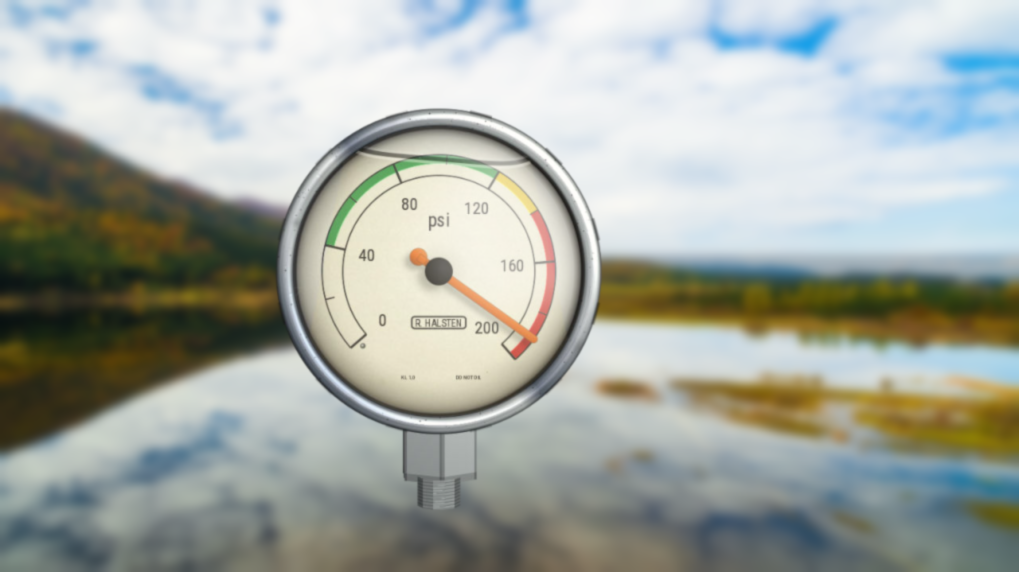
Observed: 190 psi
